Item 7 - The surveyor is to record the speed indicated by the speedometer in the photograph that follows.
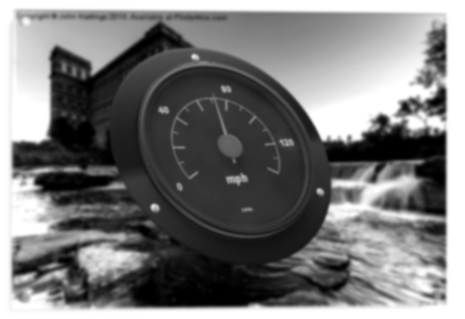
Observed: 70 mph
